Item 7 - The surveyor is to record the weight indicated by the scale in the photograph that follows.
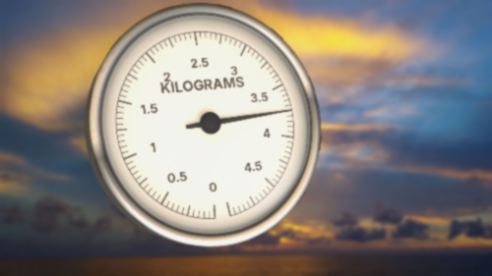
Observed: 3.75 kg
